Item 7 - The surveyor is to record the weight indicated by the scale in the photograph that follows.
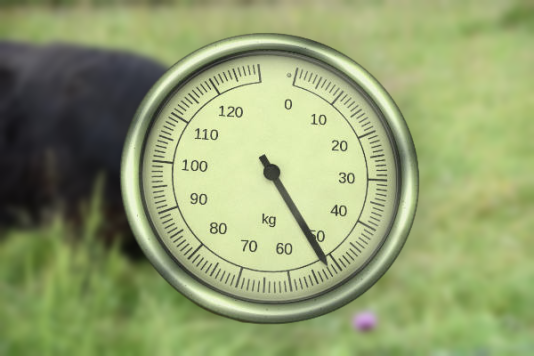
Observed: 52 kg
